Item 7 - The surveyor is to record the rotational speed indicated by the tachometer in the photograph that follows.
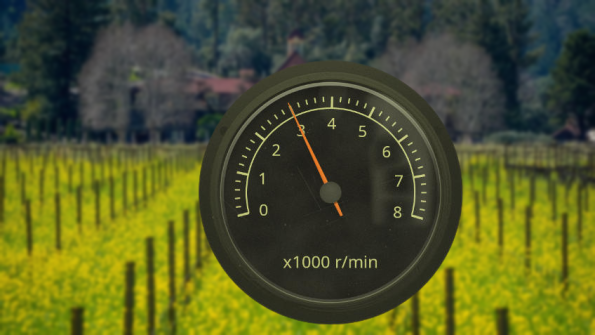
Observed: 3000 rpm
